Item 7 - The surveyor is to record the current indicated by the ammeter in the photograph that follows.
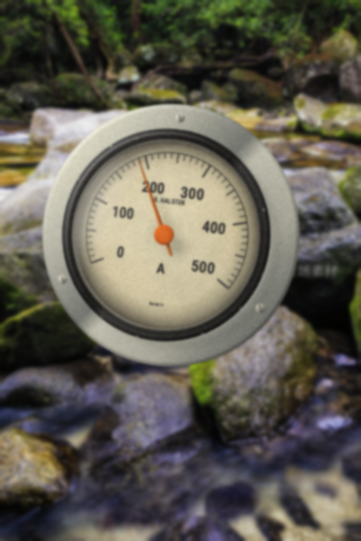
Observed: 190 A
